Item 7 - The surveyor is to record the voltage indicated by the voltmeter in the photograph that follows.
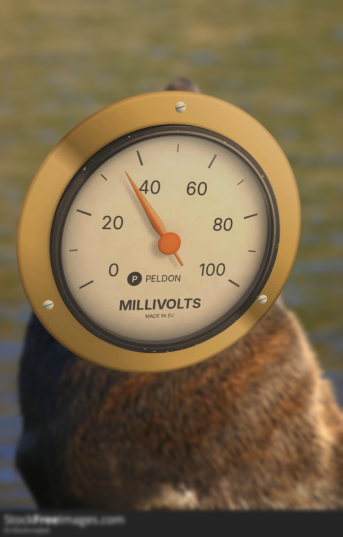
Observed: 35 mV
